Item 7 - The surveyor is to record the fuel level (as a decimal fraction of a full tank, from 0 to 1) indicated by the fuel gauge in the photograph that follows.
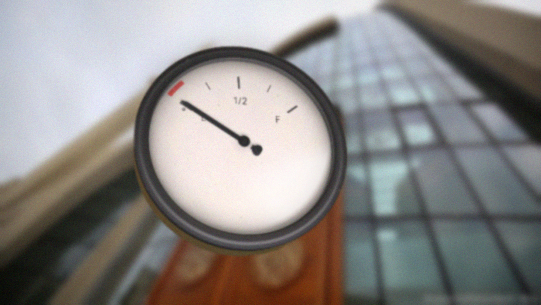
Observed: 0
